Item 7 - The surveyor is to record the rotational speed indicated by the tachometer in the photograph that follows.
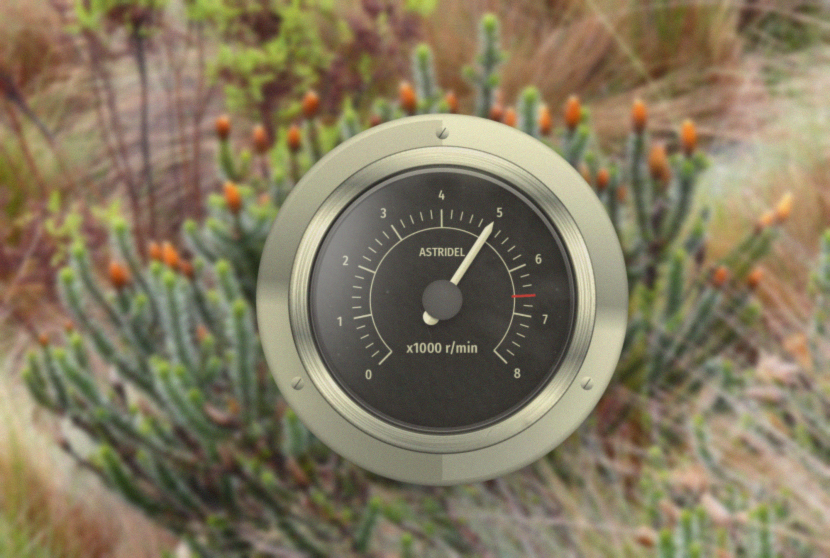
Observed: 5000 rpm
